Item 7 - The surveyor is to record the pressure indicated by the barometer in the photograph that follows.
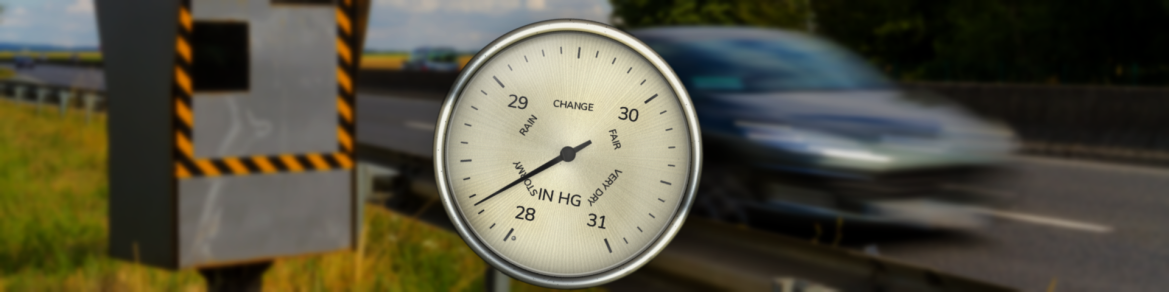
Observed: 28.25 inHg
